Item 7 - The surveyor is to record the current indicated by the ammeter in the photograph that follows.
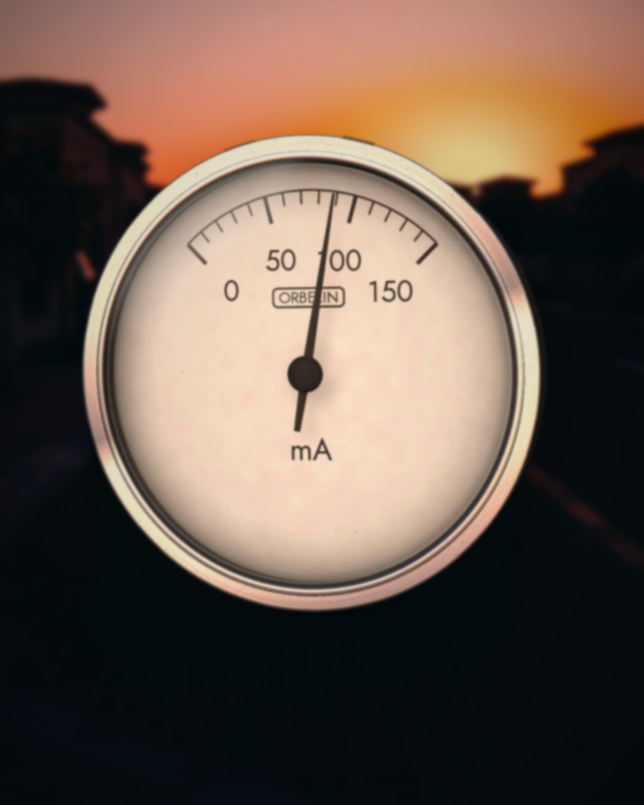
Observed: 90 mA
